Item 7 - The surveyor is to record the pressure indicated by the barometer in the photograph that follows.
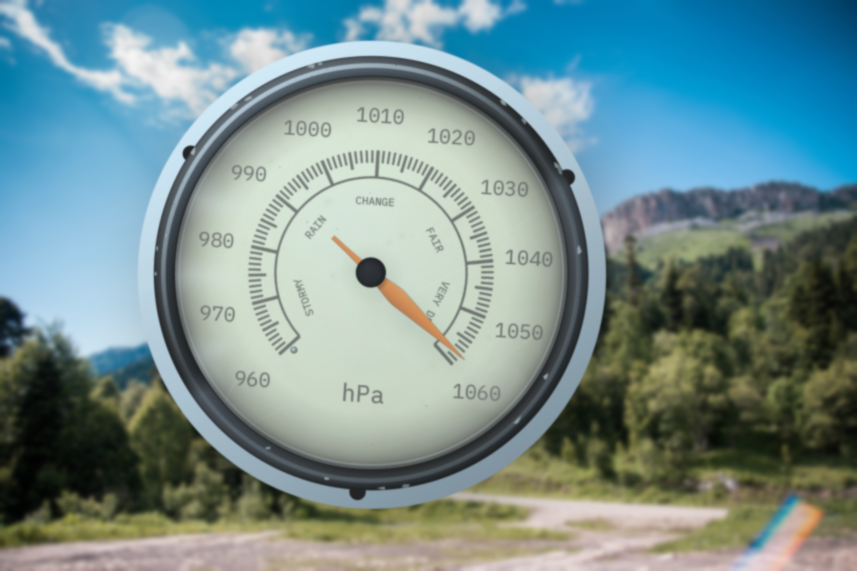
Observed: 1058 hPa
